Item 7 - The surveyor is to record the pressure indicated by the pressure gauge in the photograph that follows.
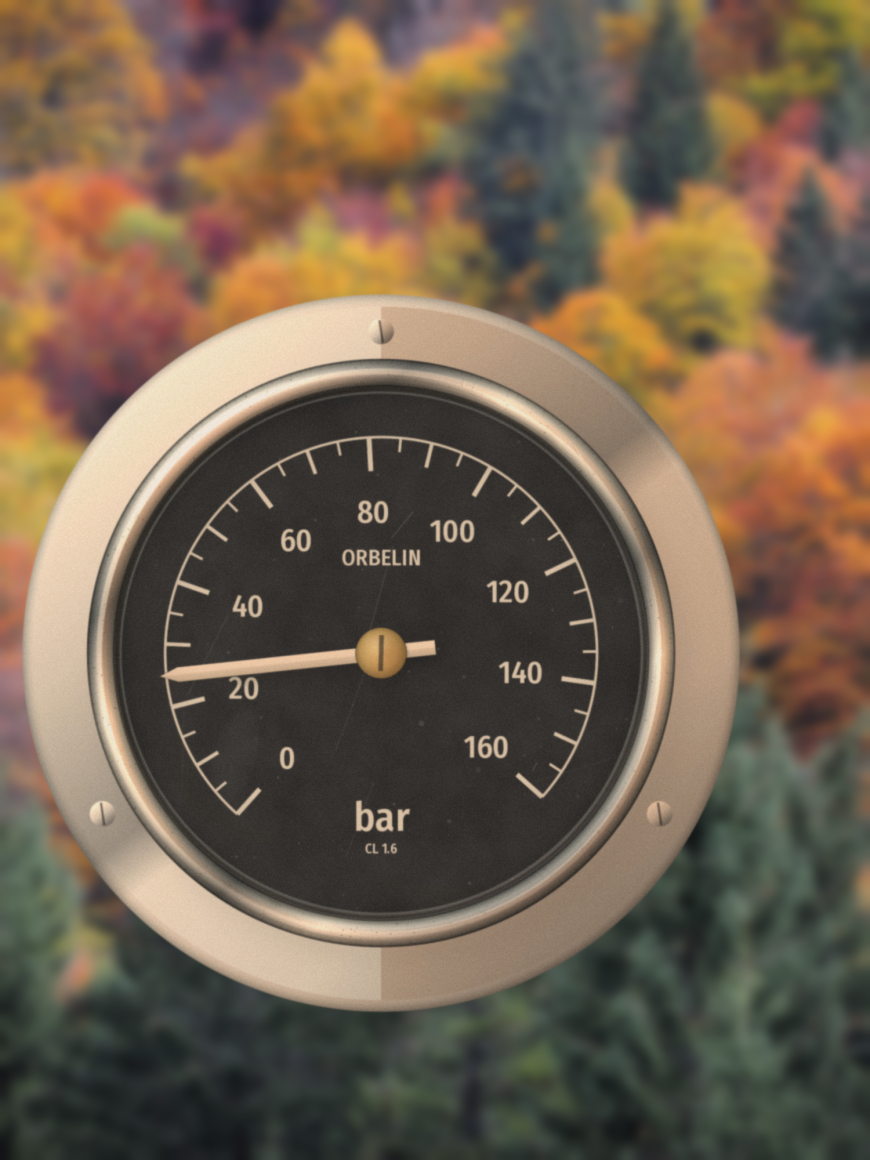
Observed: 25 bar
